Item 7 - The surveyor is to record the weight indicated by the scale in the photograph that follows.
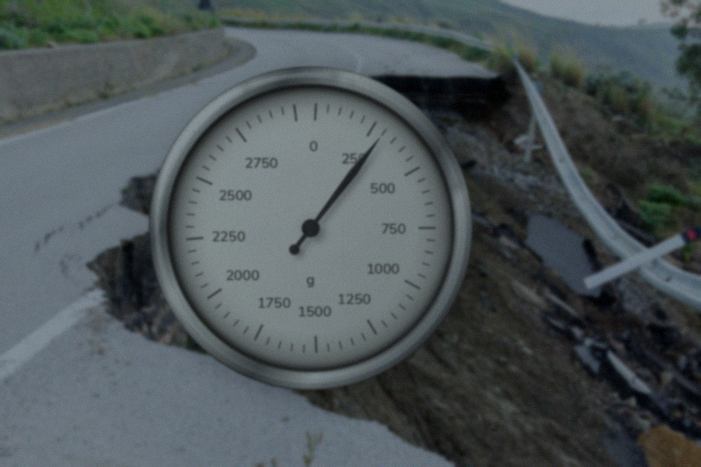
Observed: 300 g
